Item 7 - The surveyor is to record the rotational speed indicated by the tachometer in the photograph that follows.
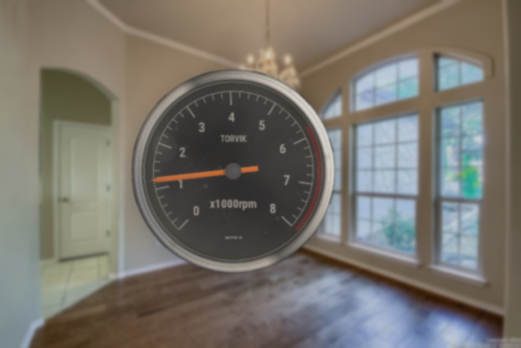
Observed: 1200 rpm
